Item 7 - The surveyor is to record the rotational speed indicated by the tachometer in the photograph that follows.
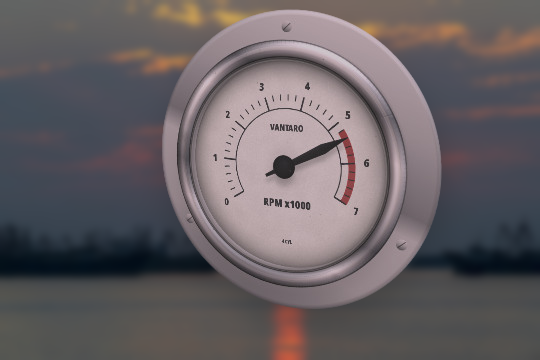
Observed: 5400 rpm
